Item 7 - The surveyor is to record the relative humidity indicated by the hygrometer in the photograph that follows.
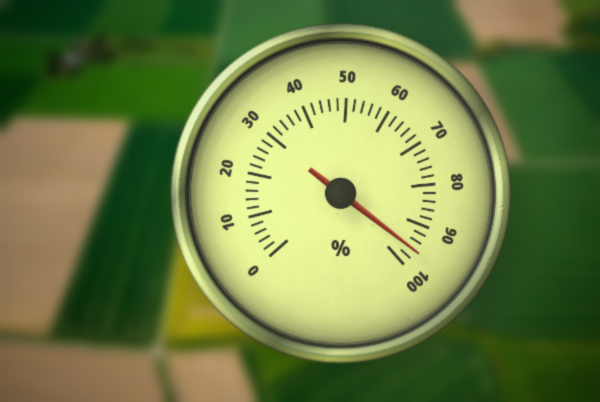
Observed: 96 %
